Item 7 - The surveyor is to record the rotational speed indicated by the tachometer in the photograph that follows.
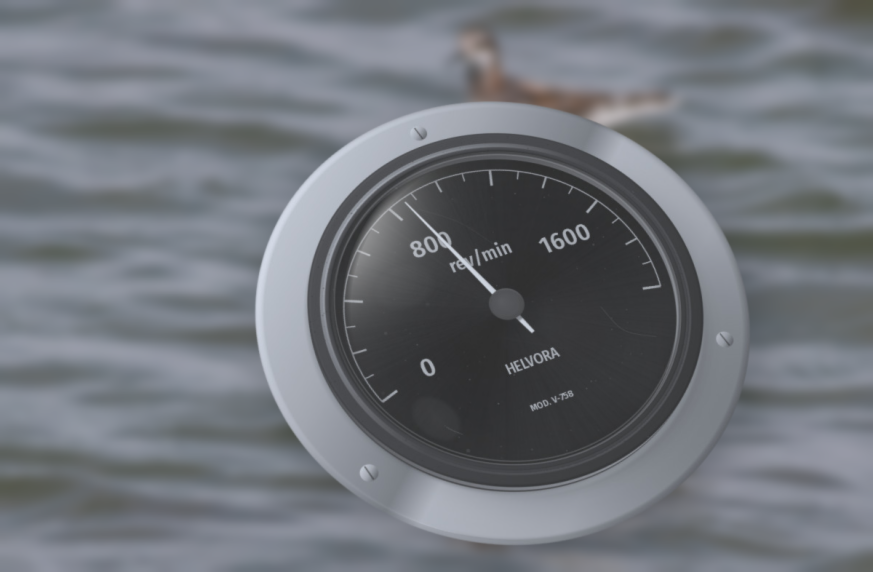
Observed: 850 rpm
